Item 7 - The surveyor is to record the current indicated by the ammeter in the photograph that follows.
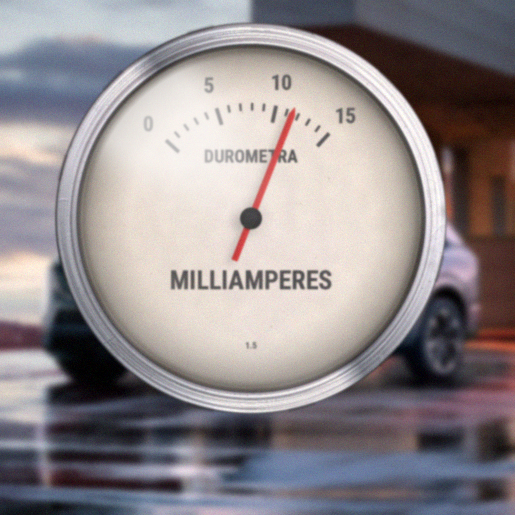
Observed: 11.5 mA
